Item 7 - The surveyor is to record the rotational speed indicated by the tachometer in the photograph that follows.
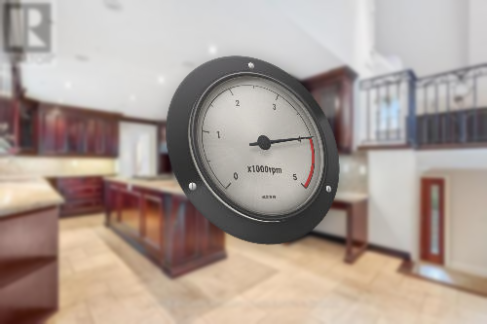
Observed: 4000 rpm
